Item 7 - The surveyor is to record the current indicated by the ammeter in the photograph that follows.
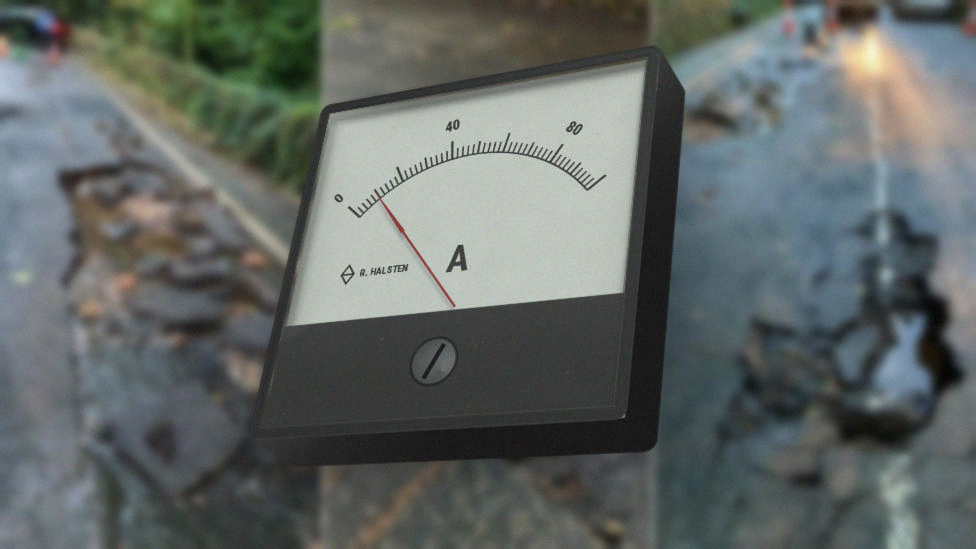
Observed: 10 A
